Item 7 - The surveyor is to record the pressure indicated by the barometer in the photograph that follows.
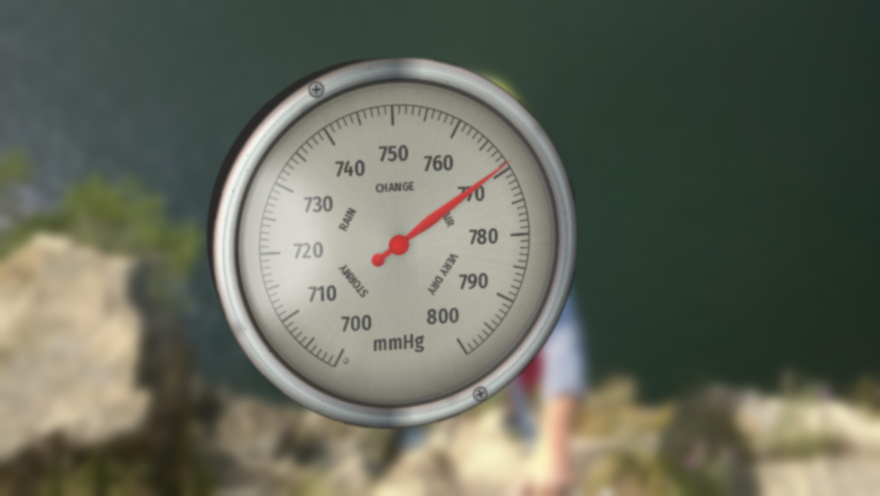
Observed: 769 mmHg
